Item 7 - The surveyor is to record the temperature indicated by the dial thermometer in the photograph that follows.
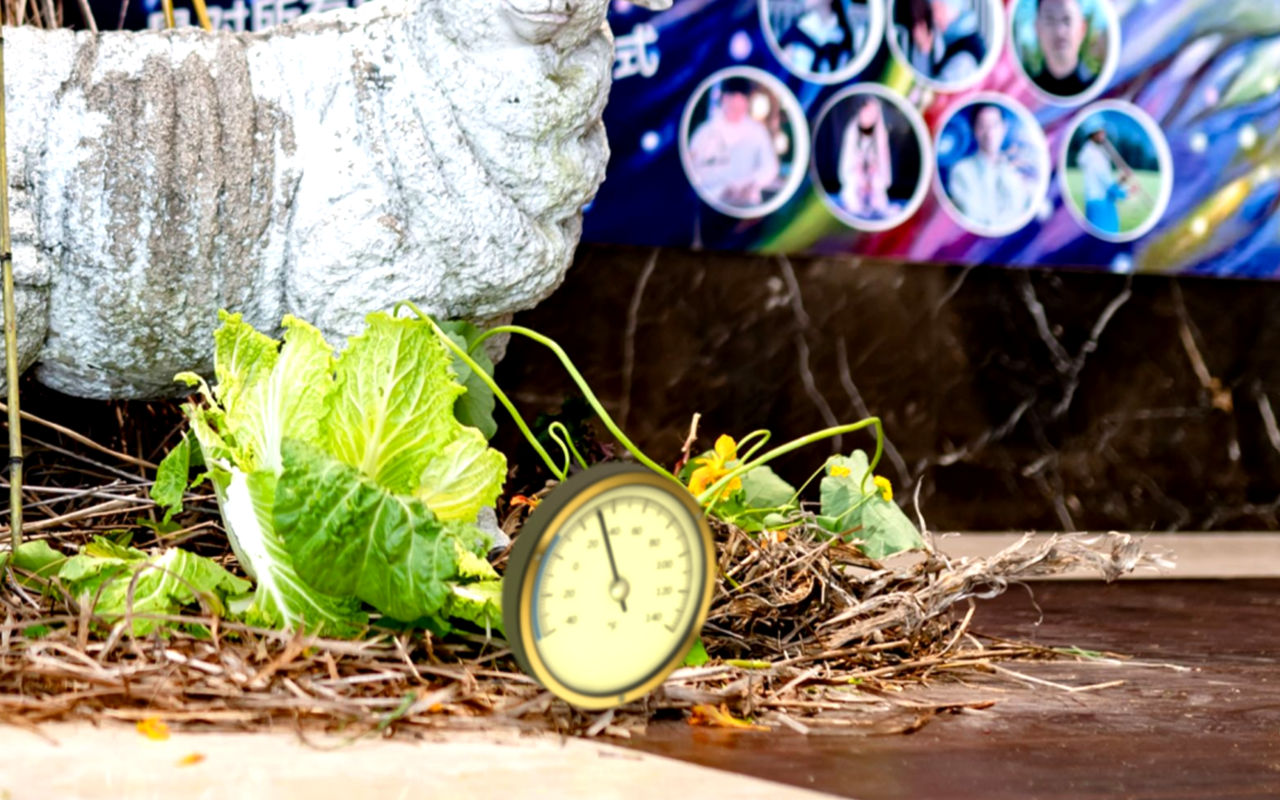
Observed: 30 °F
